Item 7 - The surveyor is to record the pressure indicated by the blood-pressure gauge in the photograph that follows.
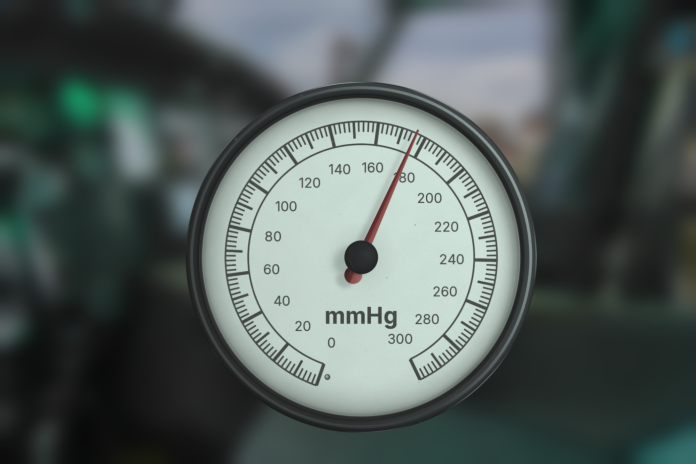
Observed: 176 mmHg
